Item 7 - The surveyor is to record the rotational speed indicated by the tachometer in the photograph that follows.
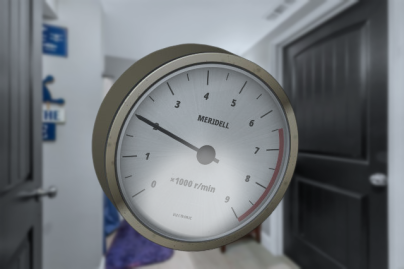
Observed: 2000 rpm
